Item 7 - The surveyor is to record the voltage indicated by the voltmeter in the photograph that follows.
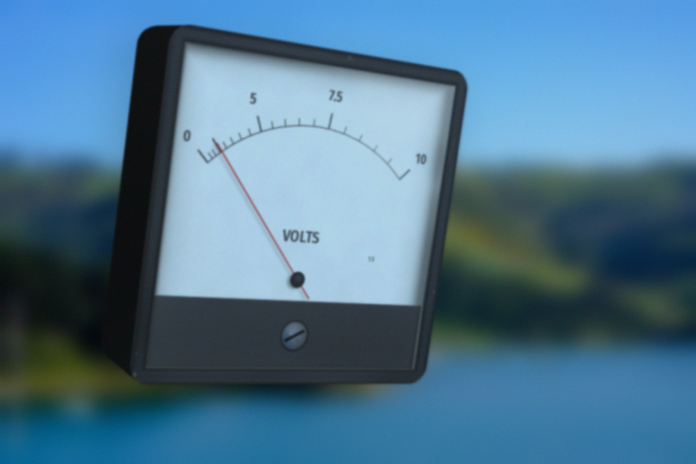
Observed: 2.5 V
